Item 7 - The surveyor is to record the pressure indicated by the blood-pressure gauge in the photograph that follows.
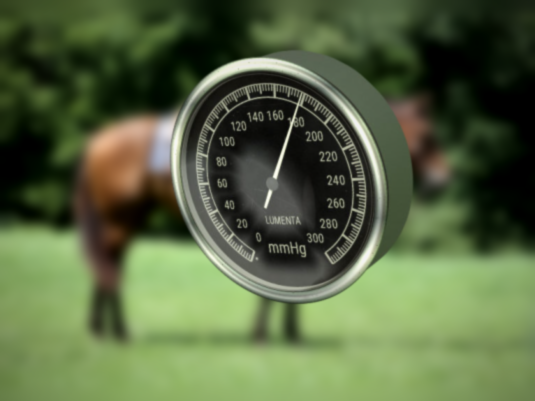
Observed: 180 mmHg
